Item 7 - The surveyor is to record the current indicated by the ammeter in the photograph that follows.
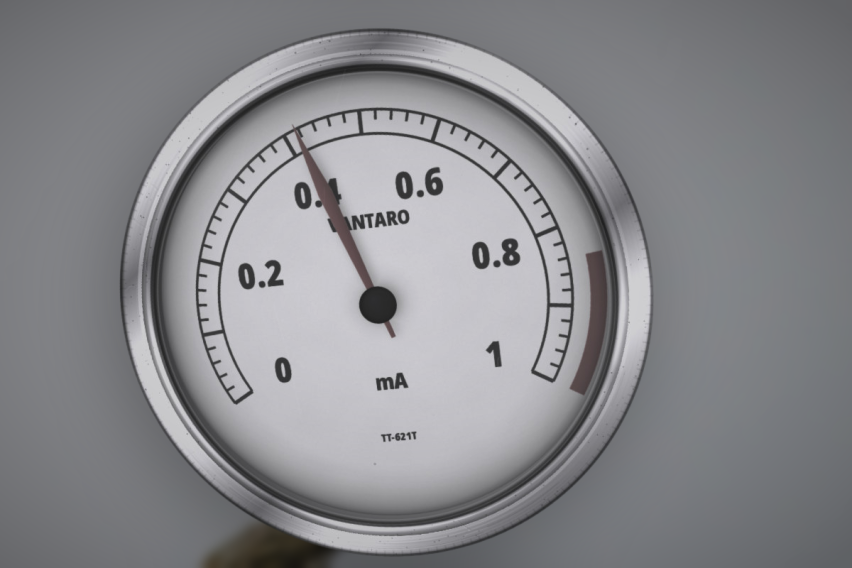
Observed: 0.42 mA
